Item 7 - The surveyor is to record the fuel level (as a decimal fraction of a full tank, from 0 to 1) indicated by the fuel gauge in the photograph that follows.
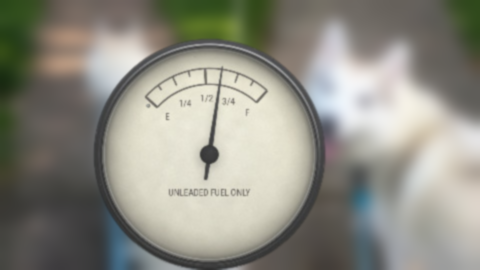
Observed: 0.625
